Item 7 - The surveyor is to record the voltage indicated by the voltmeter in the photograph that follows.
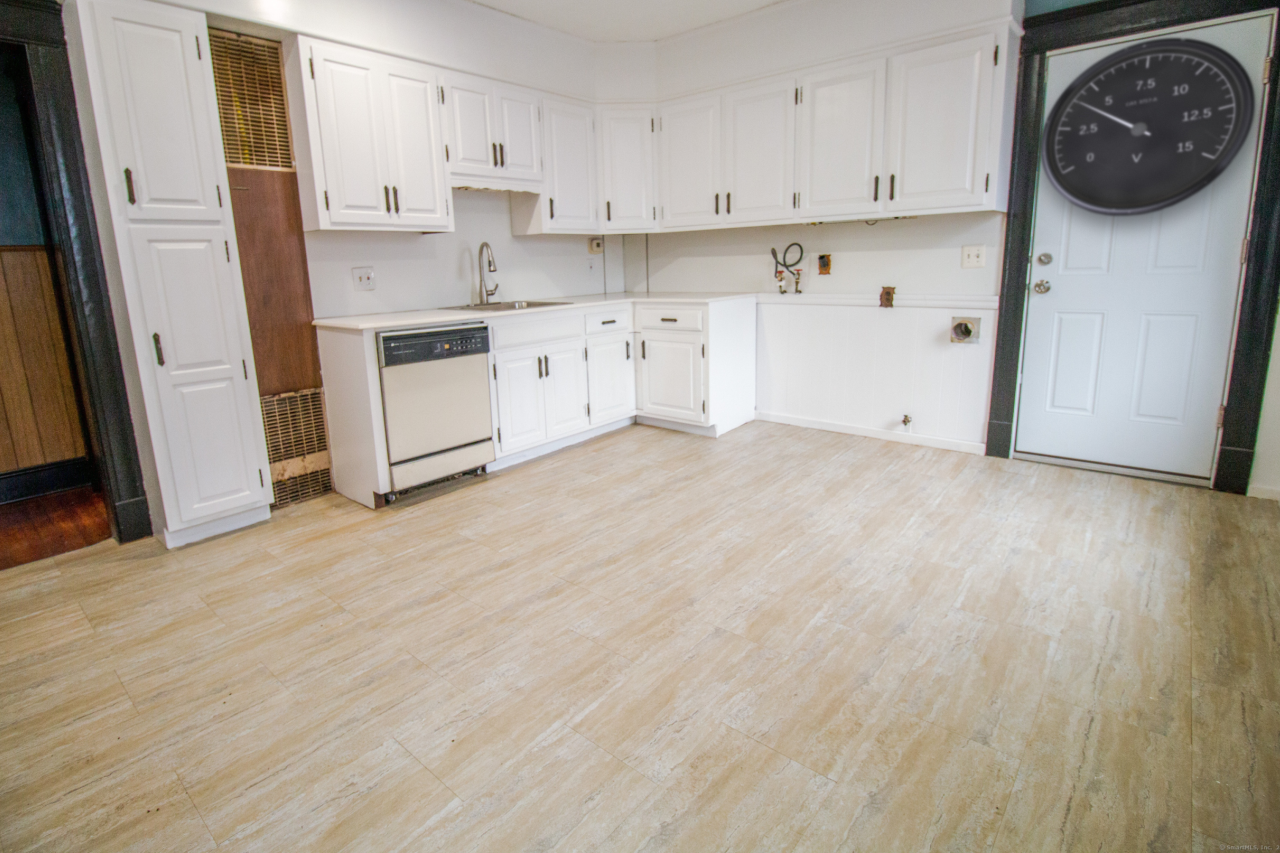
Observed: 4 V
